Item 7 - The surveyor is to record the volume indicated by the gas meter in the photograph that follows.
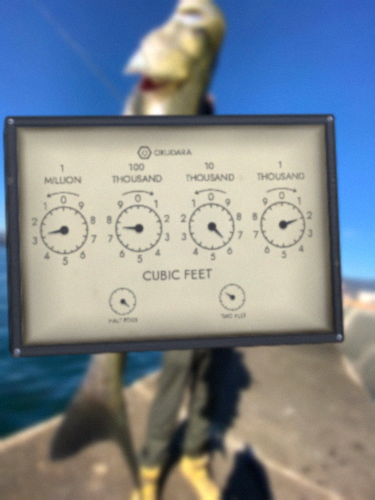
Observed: 276200 ft³
